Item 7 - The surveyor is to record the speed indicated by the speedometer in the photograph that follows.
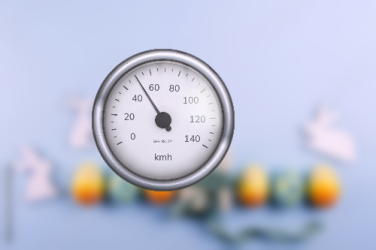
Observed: 50 km/h
